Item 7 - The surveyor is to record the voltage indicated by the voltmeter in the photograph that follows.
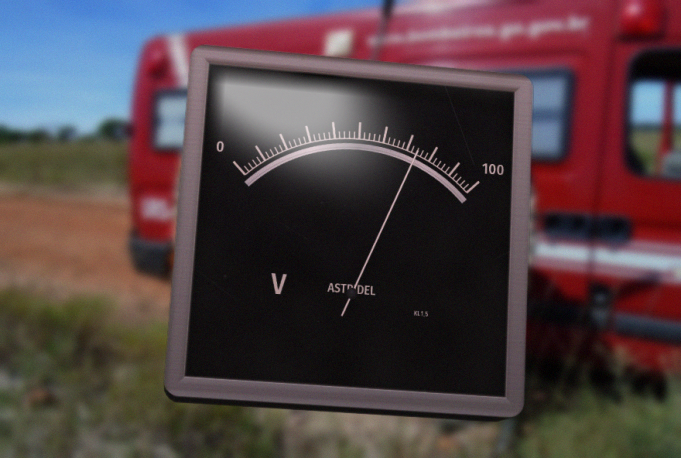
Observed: 74 V
